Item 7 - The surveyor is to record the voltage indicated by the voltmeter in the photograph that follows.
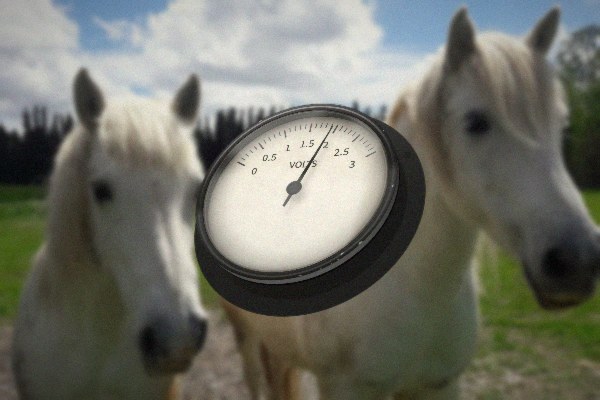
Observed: 2 V
